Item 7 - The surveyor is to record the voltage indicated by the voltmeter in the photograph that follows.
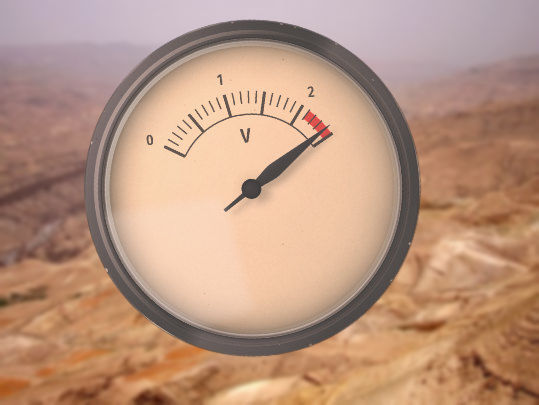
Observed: 2.4 V
